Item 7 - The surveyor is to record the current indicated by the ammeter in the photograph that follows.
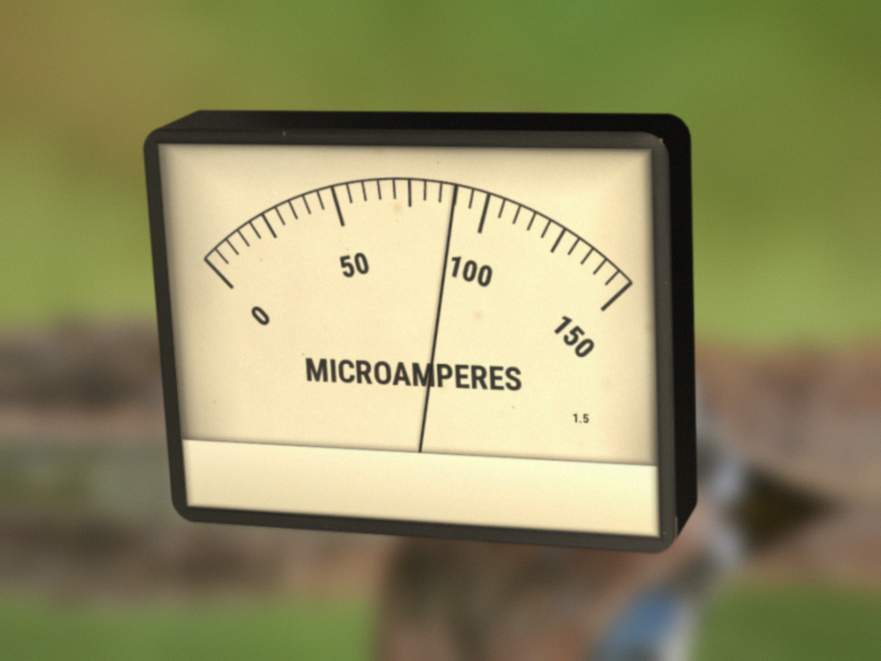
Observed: 90 µA
